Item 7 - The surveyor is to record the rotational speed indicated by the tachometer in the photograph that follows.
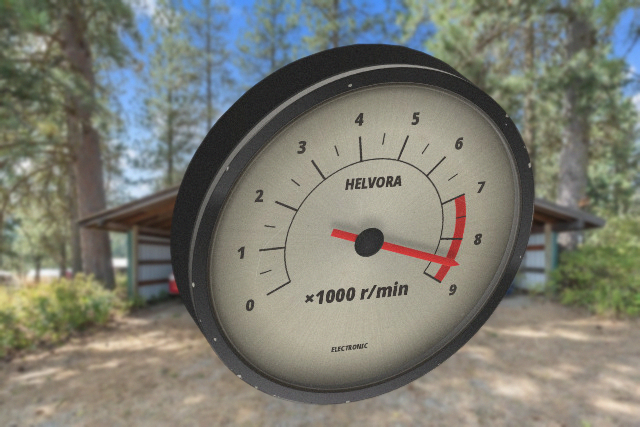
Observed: 8500 rpm
